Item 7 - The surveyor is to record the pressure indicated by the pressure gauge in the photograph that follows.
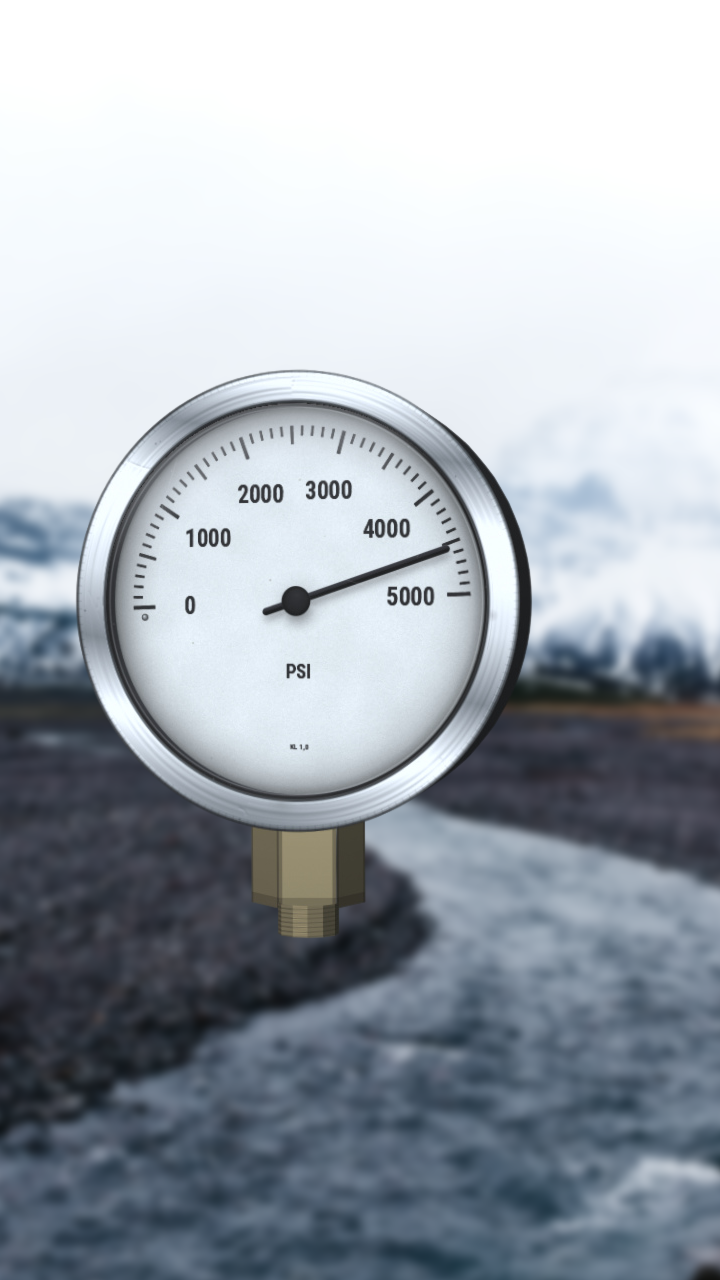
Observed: 4550 psi
